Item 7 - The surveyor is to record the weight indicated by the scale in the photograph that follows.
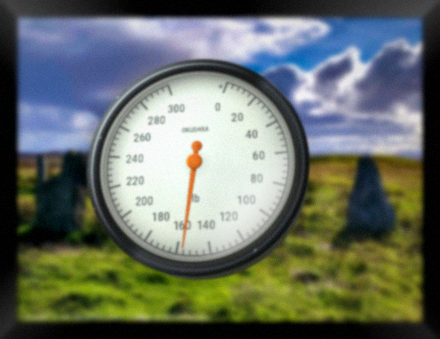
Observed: 156 lb
